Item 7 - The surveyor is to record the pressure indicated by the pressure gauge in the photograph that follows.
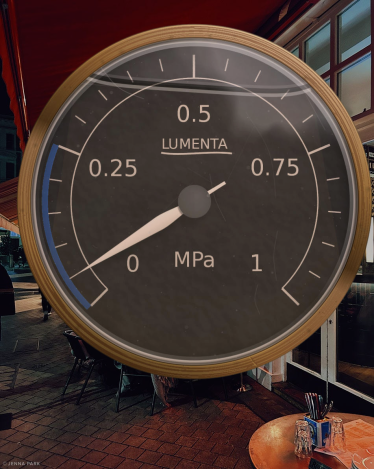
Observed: 0.05 MPa
